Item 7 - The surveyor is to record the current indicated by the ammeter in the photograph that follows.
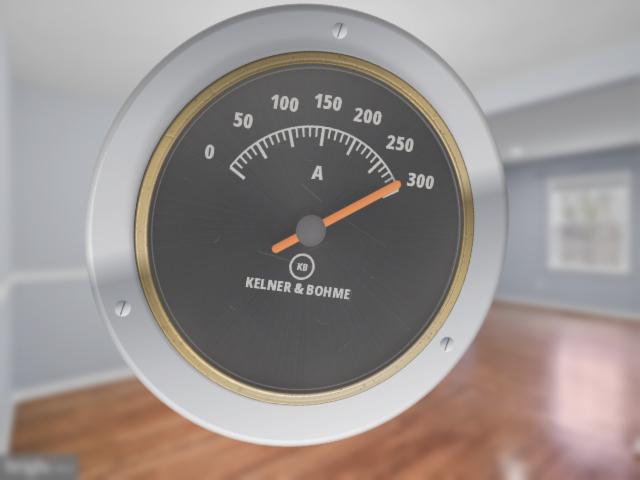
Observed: 290 A
